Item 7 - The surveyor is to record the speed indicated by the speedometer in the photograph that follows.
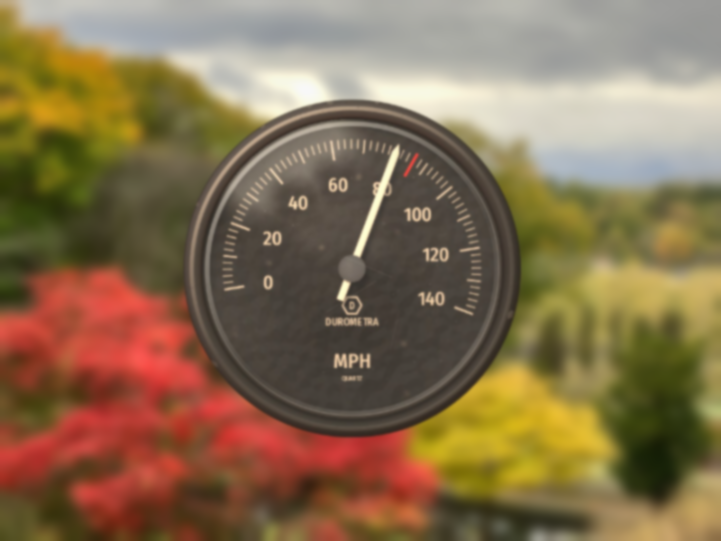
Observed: 80 mph
